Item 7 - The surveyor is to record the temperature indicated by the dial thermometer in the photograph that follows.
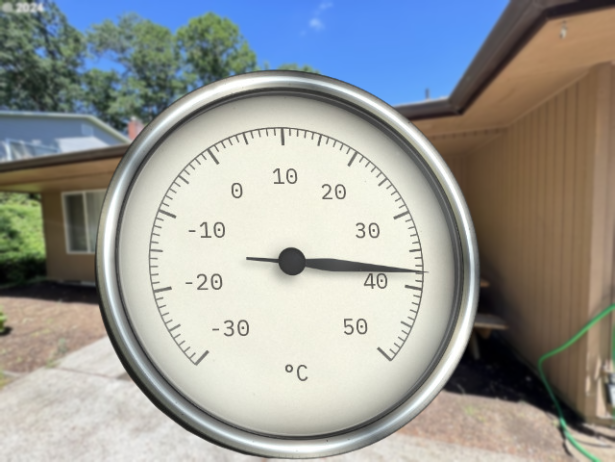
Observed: 38 °C
